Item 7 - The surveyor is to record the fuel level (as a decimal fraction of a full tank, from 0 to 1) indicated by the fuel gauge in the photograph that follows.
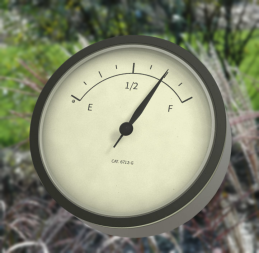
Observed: 0.75
